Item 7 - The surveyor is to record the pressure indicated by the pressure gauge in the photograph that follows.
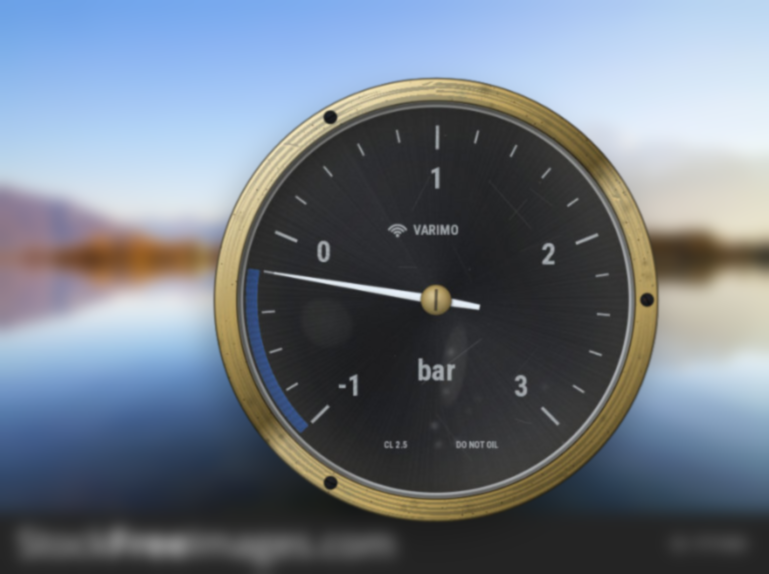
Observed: -0.2 bar
